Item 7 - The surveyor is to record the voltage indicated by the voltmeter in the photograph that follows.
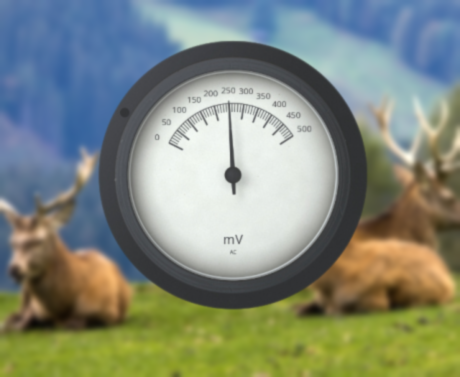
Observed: 250 mV
